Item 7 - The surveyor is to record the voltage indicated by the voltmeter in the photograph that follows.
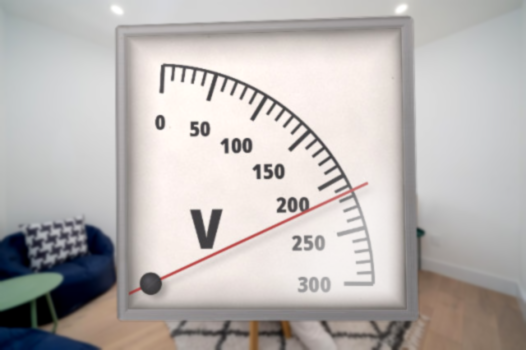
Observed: 215 V
